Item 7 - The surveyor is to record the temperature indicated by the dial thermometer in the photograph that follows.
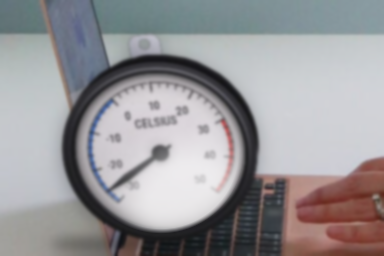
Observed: -26 °C
